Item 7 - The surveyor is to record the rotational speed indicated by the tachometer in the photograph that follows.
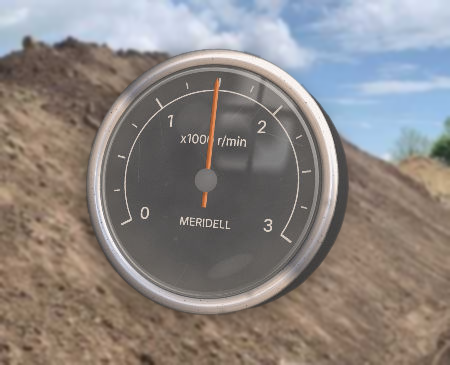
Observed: 1500 rpm
